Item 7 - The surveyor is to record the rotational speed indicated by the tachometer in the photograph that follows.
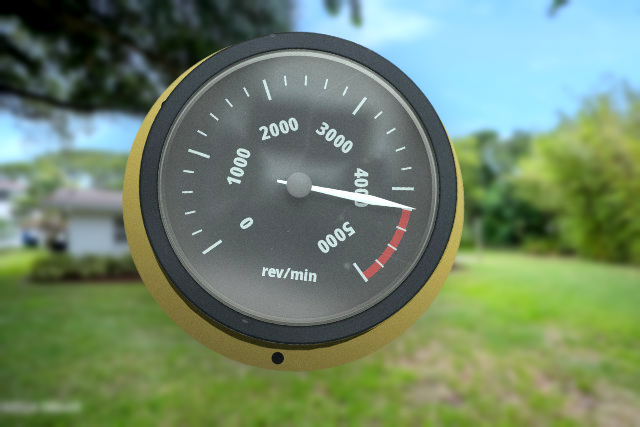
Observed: 4200 rpm
